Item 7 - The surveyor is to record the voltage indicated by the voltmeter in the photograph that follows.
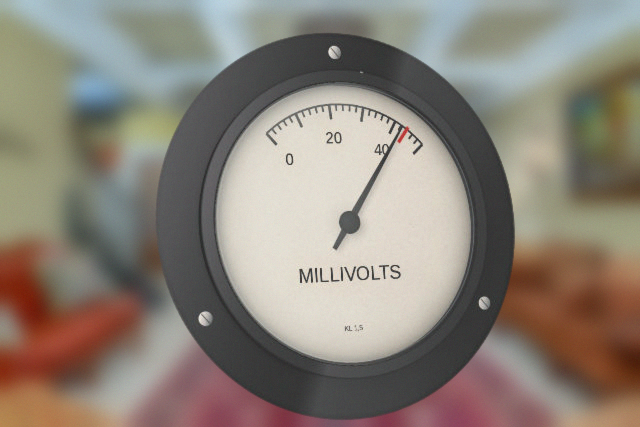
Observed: 42 mV
